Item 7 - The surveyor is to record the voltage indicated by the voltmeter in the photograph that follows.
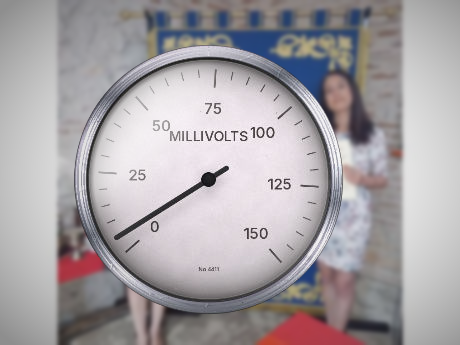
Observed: 5 mV
